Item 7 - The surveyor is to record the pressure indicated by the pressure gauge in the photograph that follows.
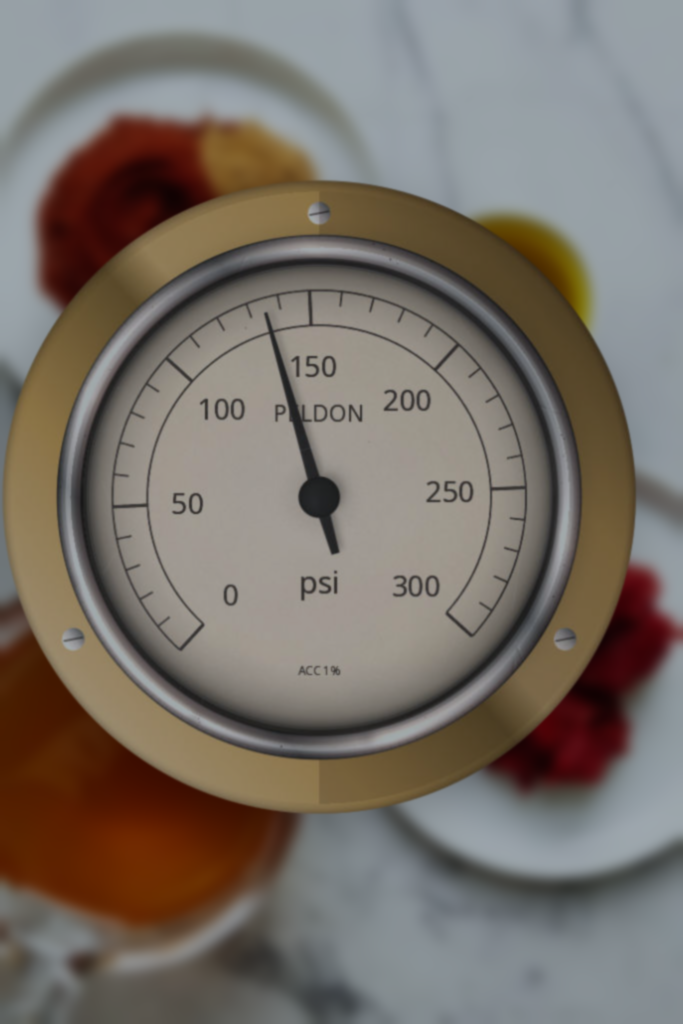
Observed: 135 psi
